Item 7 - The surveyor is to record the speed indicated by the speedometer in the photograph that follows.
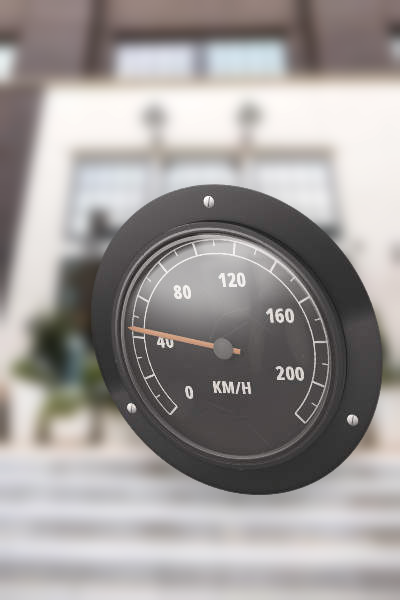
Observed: 45 km/h
